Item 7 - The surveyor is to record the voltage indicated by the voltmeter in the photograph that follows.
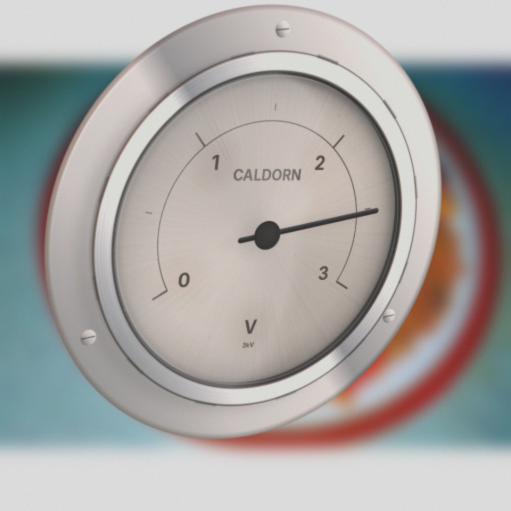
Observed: 2.5 V
